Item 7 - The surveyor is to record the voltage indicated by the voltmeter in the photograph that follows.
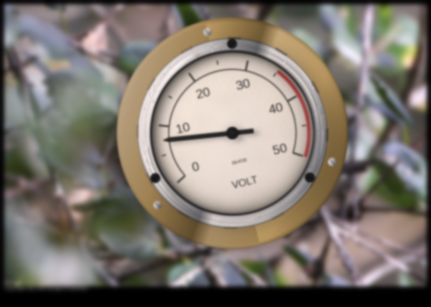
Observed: 7.5 V
